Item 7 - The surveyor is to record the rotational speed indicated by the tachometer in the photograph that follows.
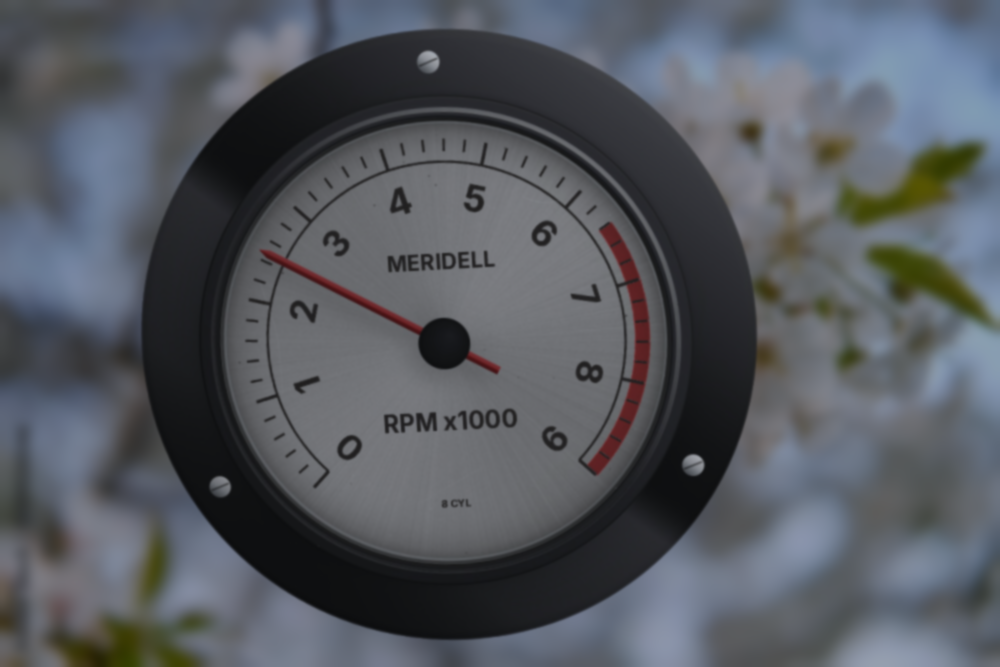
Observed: 2500 rpm
